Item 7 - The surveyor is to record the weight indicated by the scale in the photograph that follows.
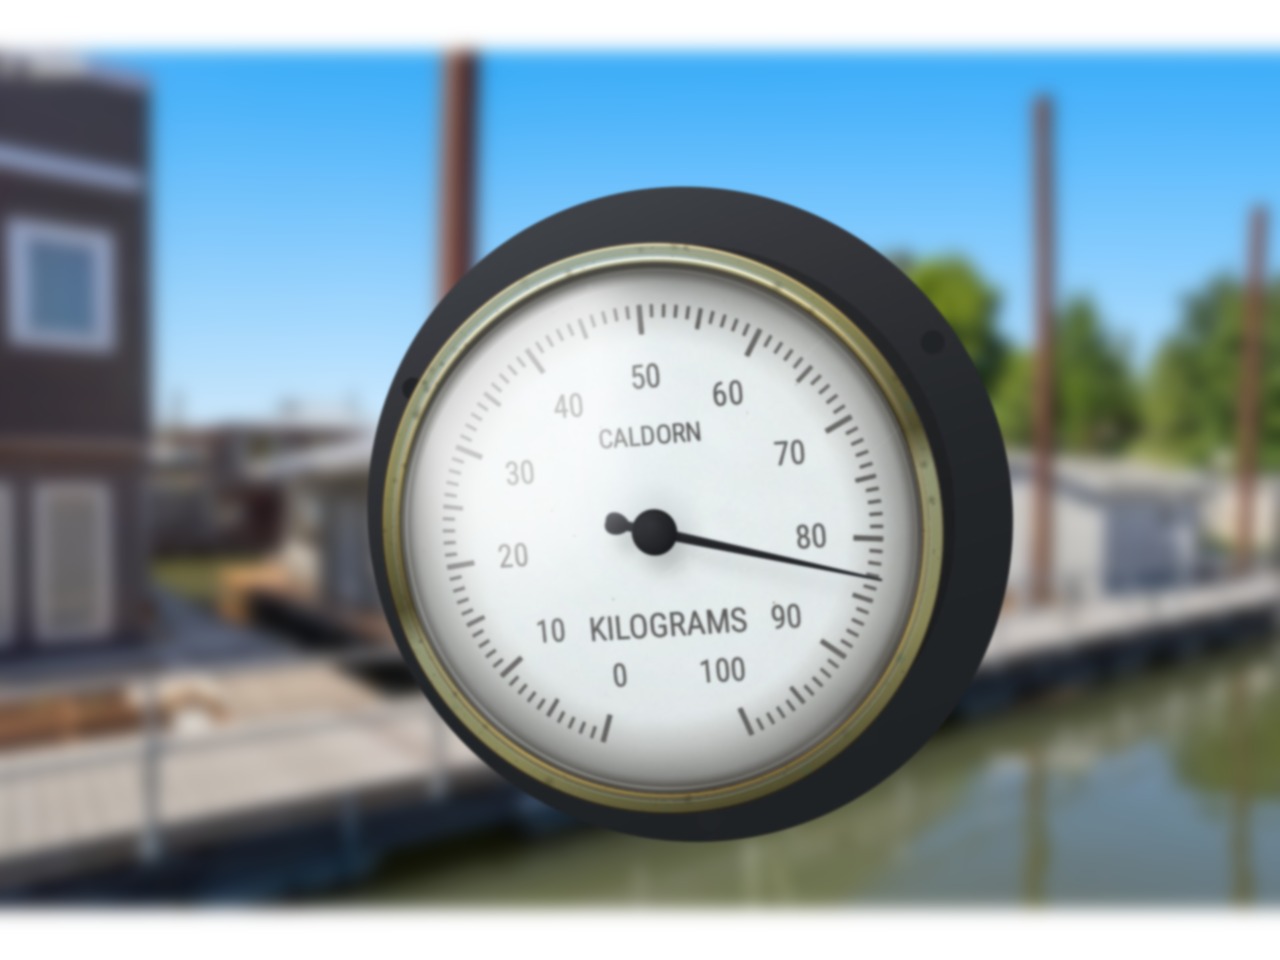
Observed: 83 kg
